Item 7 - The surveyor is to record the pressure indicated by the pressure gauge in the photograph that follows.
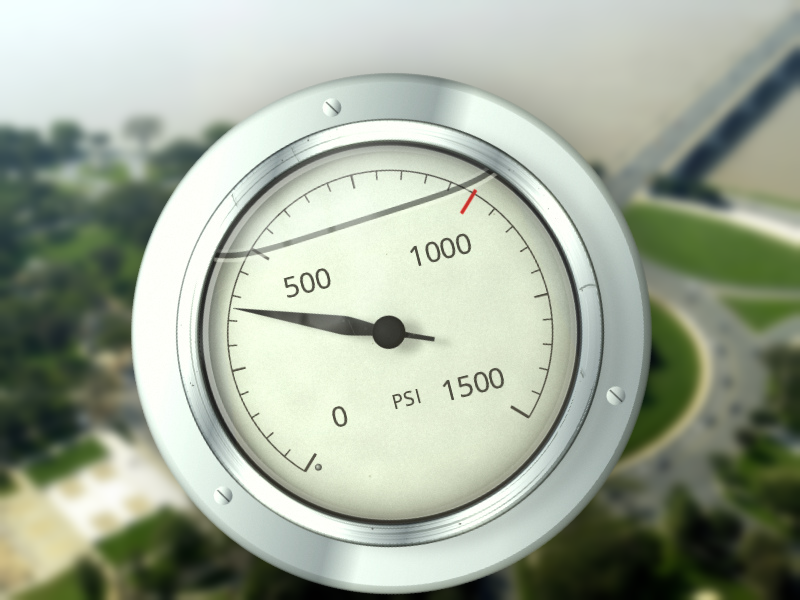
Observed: 375 psi
